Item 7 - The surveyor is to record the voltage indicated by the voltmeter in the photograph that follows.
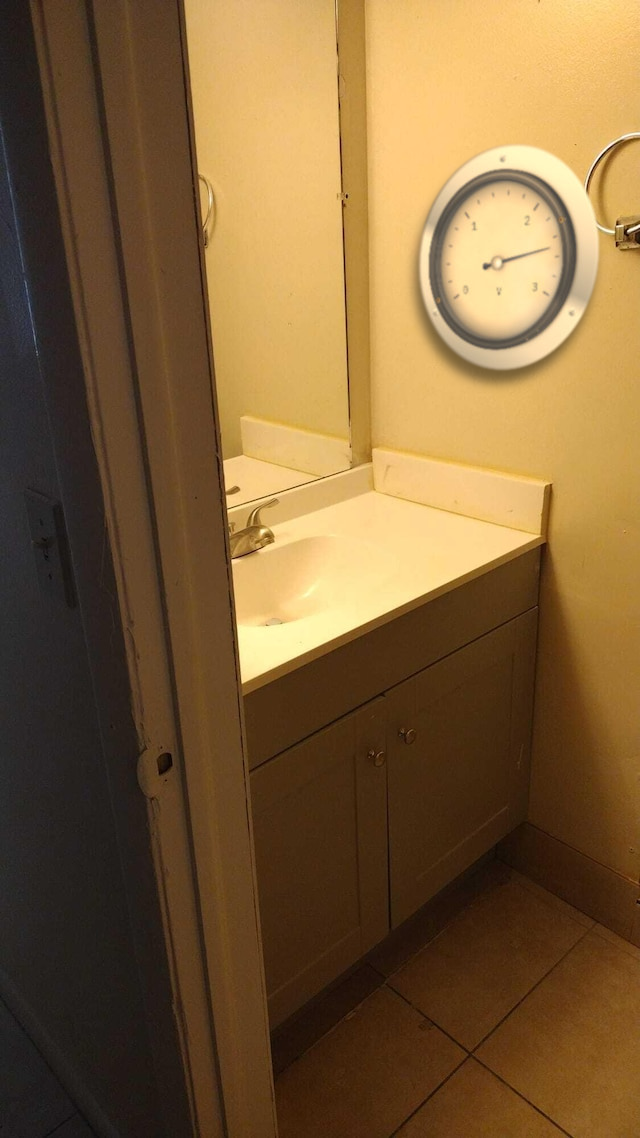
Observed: 2.5 V
